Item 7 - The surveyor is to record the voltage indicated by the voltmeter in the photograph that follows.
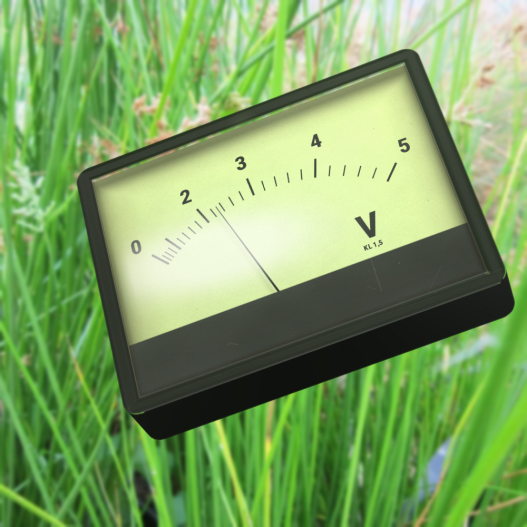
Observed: 2.3 V
